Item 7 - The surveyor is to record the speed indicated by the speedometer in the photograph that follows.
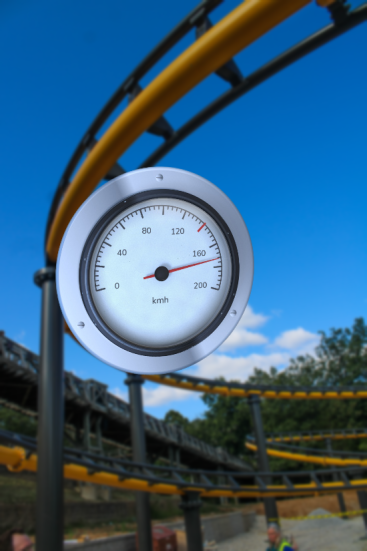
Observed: 172 km/h
